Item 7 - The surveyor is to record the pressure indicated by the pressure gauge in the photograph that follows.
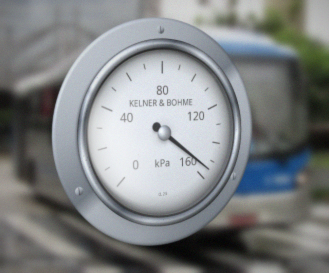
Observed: 155 kPa
